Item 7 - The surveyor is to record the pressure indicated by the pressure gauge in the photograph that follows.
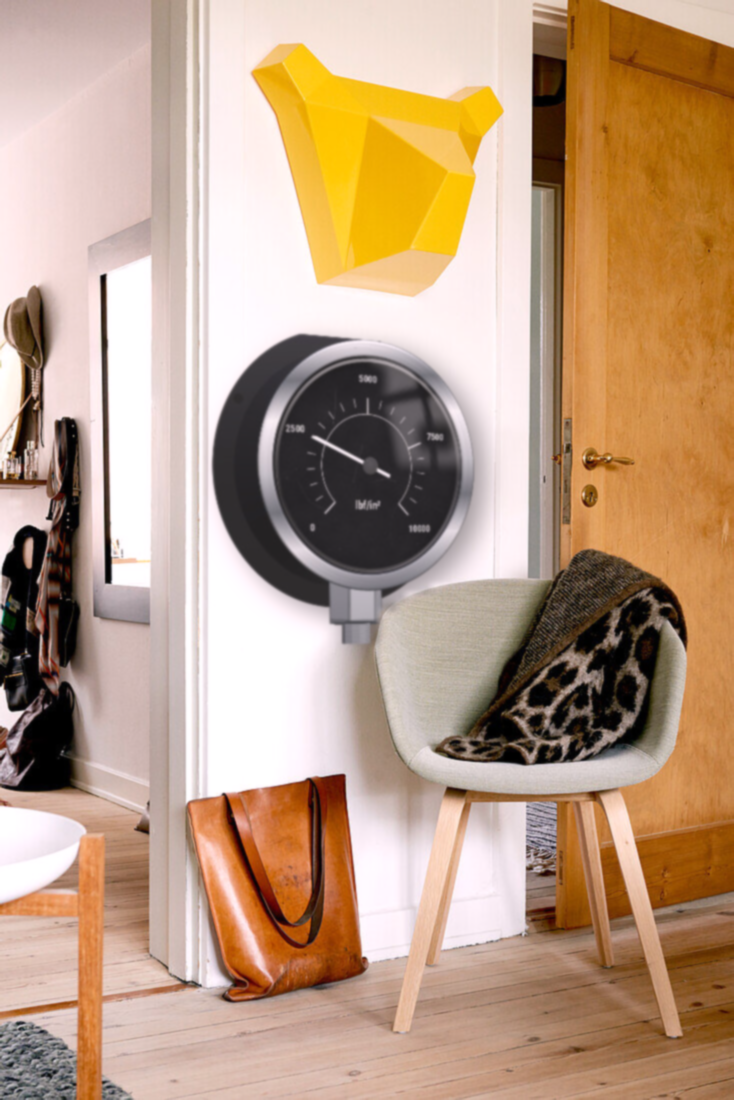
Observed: 2500 psi
